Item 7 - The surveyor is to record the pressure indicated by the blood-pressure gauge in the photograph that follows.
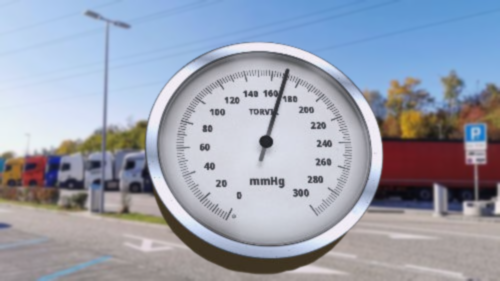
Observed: 170 mmHg
